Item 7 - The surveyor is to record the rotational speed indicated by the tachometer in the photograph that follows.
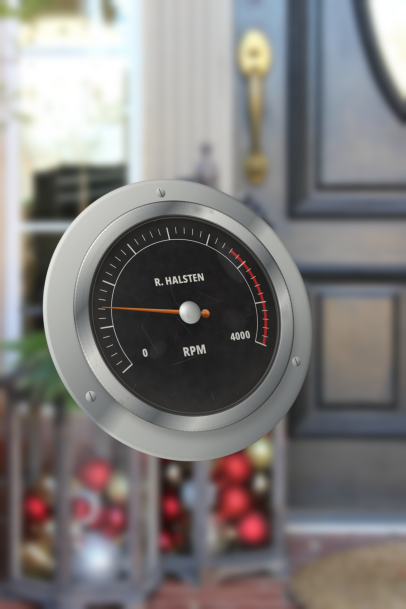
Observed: 700 rpm
